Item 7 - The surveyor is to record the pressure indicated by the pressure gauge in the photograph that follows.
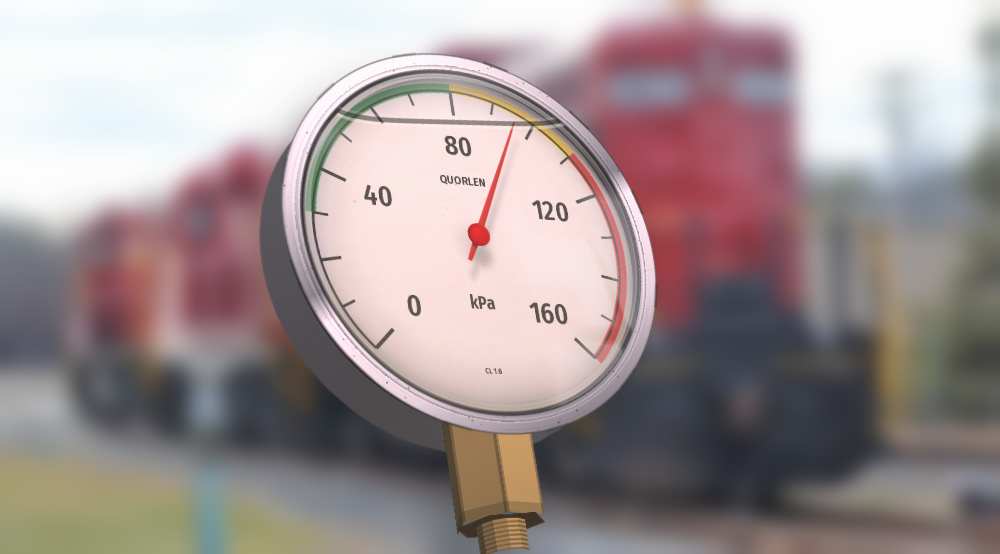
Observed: 95 kPa
